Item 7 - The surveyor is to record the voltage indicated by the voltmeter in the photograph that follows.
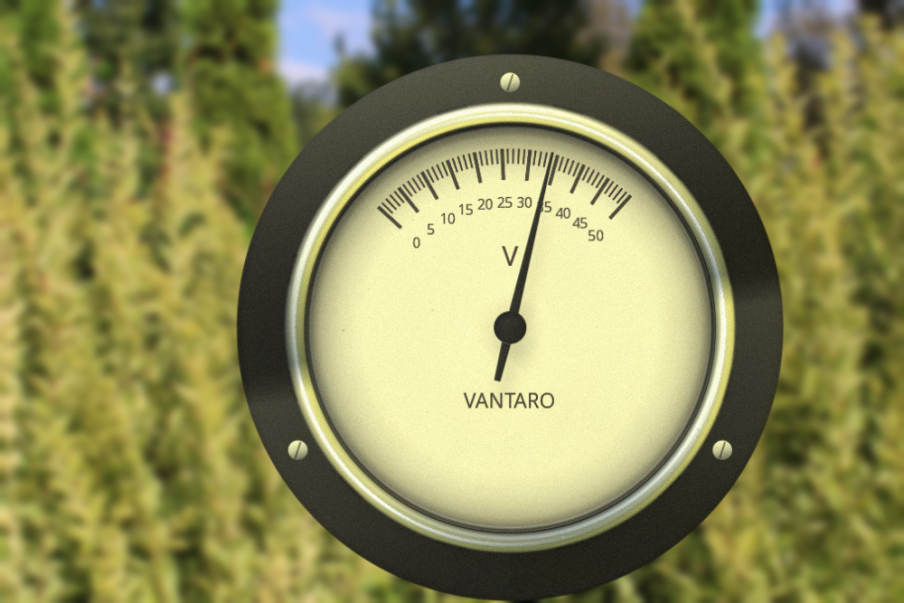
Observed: 34 V
